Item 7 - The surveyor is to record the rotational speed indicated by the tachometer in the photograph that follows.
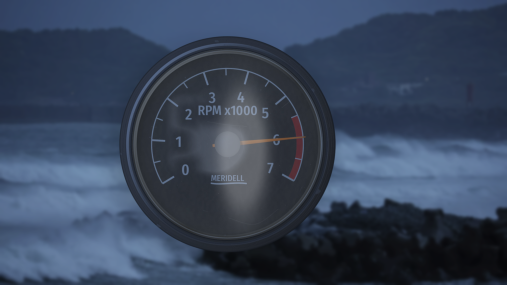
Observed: 6000 rpm
